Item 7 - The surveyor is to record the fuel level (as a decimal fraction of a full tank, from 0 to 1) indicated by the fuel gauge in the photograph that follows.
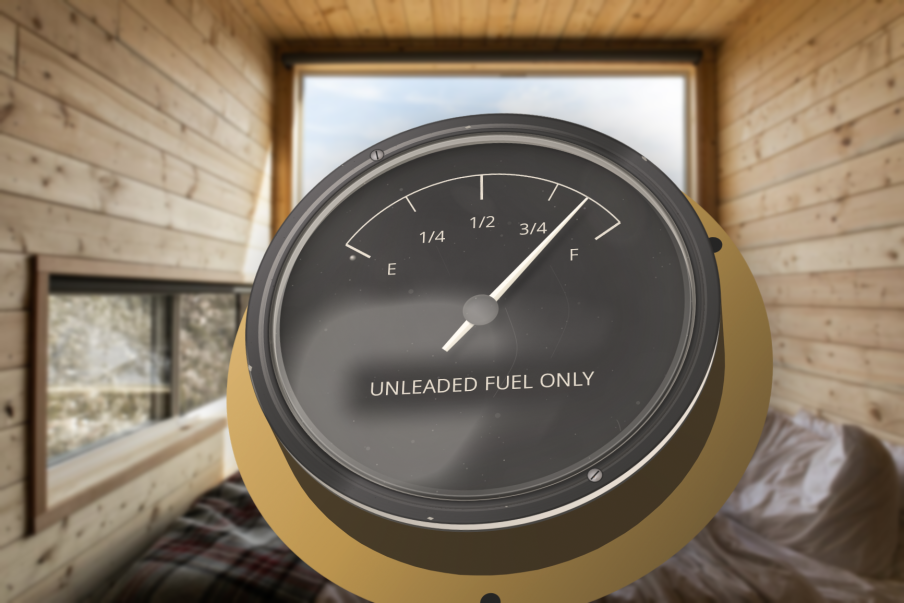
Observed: 0.875
